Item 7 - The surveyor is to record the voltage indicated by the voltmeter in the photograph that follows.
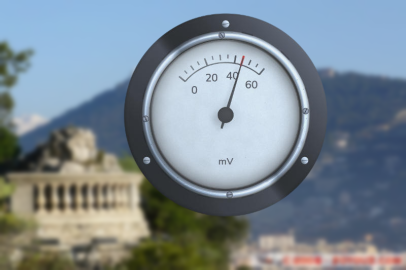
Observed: 45 mV
